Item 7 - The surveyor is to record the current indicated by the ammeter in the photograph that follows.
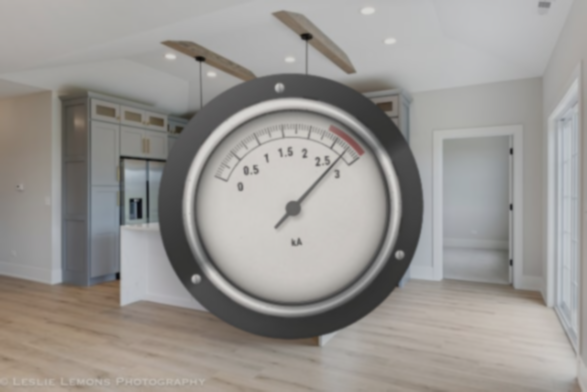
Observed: 2.75 kA
